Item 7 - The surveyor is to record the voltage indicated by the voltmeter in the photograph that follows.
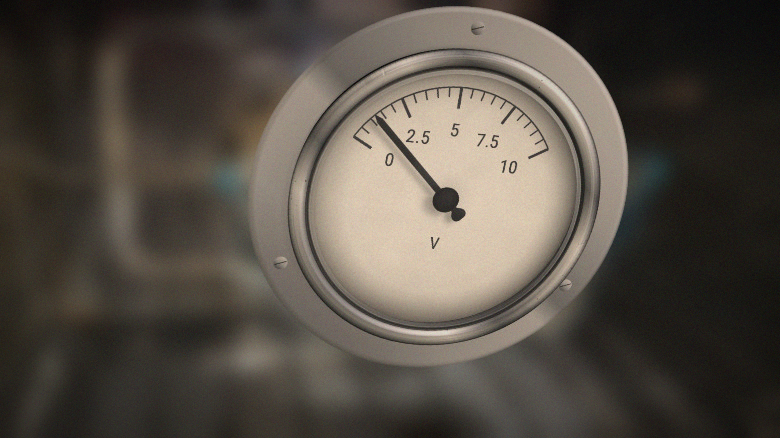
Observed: 1.25 V
